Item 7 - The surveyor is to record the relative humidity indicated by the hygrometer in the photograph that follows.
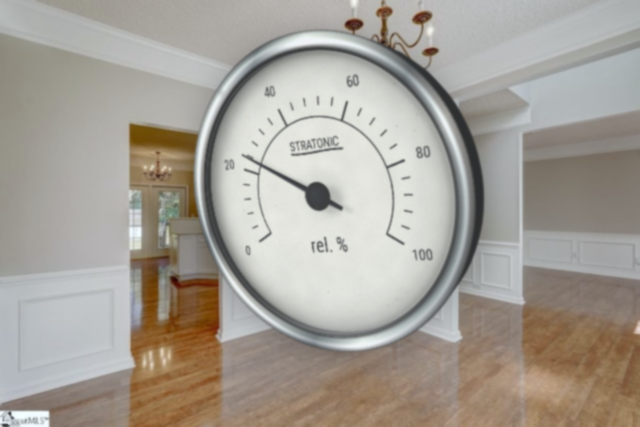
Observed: 24 %
